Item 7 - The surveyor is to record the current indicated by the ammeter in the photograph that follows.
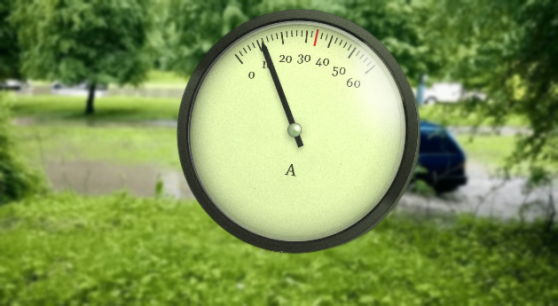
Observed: 12 A
